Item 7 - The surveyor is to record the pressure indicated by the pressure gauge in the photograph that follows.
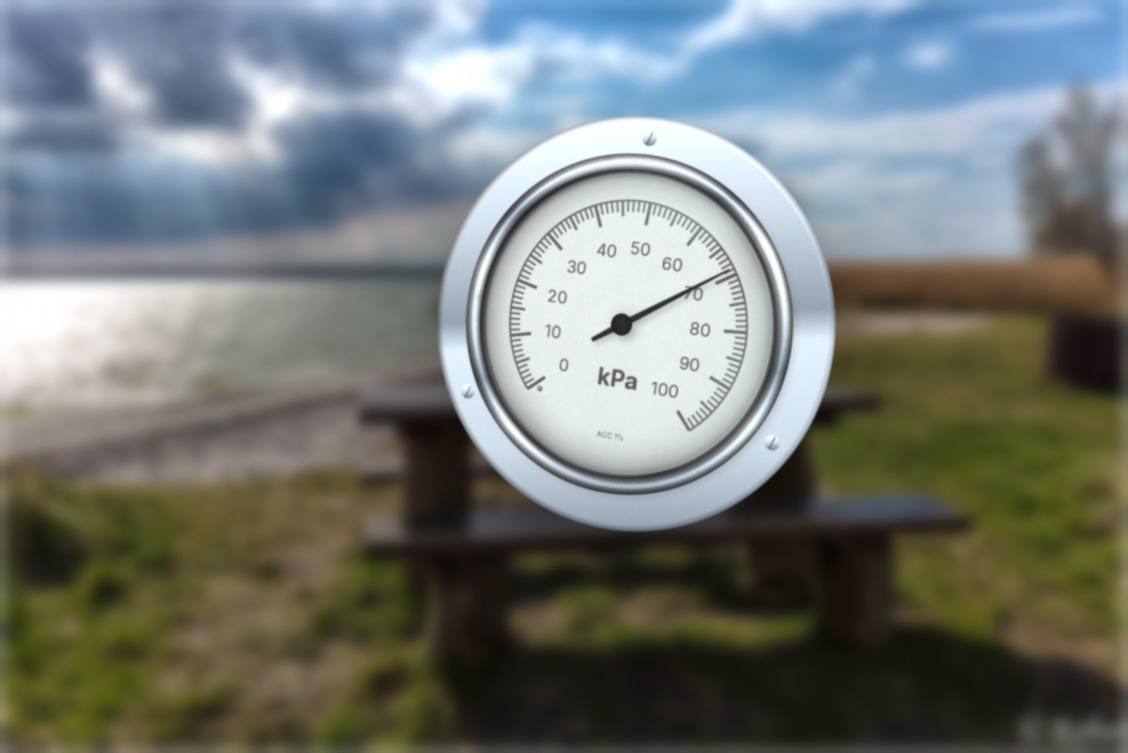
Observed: 69 kPa
